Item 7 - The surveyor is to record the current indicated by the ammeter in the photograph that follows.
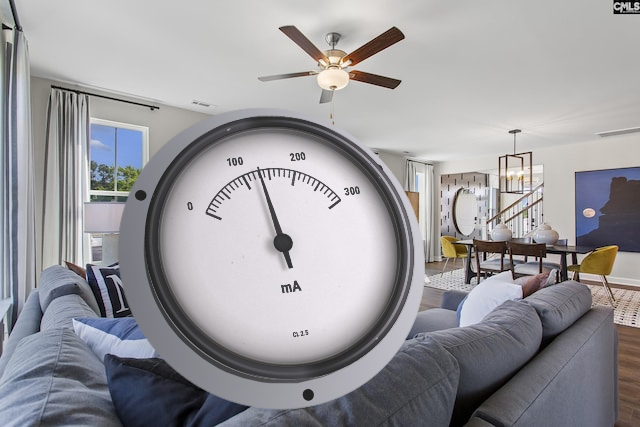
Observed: 130 mA
